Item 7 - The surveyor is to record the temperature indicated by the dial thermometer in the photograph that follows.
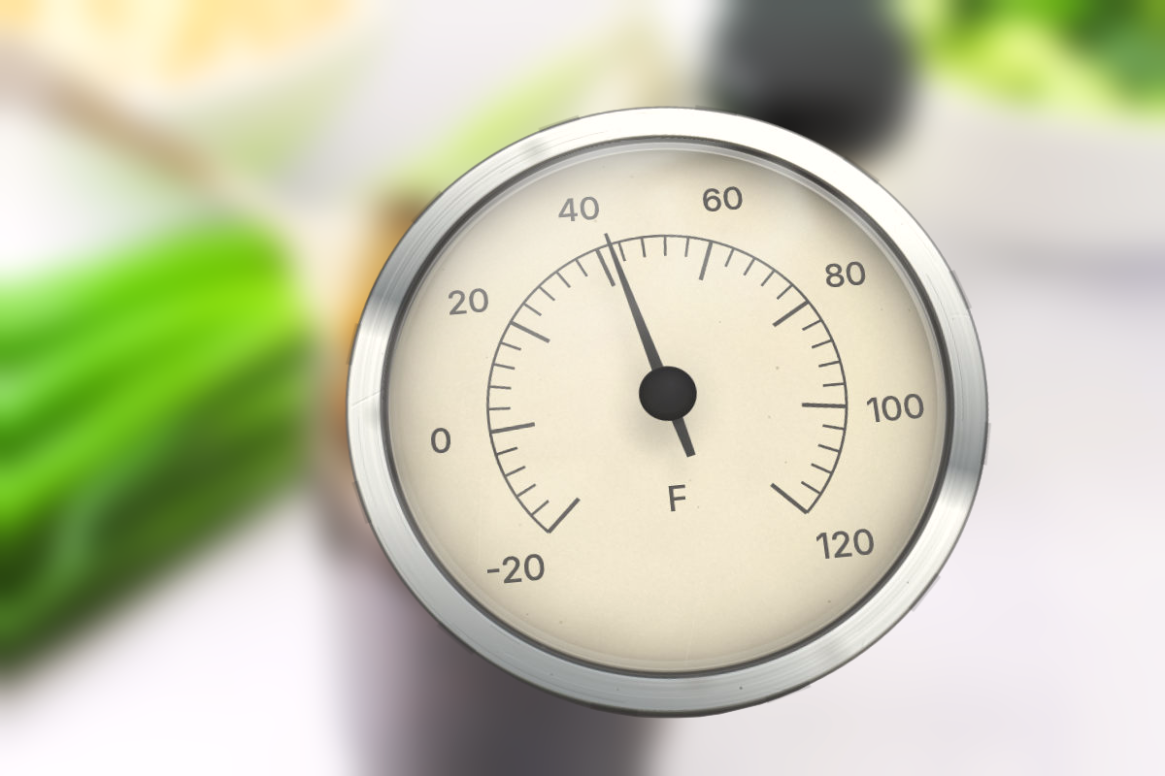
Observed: 42 °F
